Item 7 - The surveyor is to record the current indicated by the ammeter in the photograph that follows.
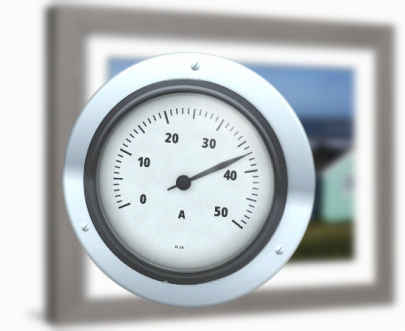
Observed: 37 A
